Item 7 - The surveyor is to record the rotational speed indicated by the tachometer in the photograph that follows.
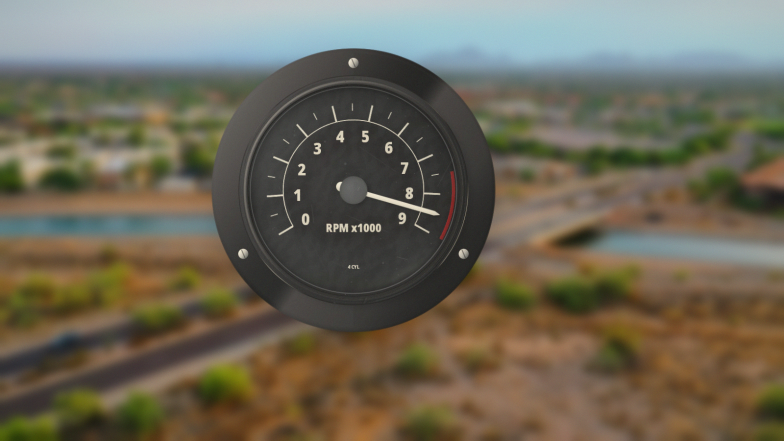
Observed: 8500 rpm
